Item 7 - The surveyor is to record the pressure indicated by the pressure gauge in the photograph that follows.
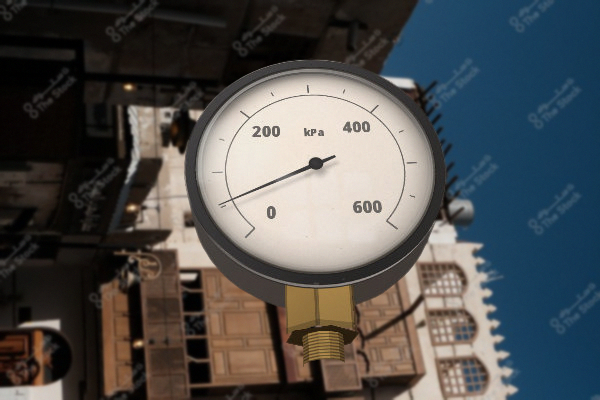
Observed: 50 kPa
